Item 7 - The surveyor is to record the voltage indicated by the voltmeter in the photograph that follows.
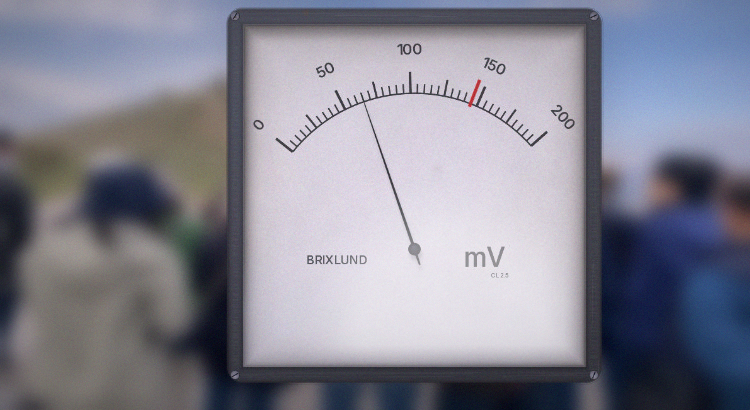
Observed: 65 mV
